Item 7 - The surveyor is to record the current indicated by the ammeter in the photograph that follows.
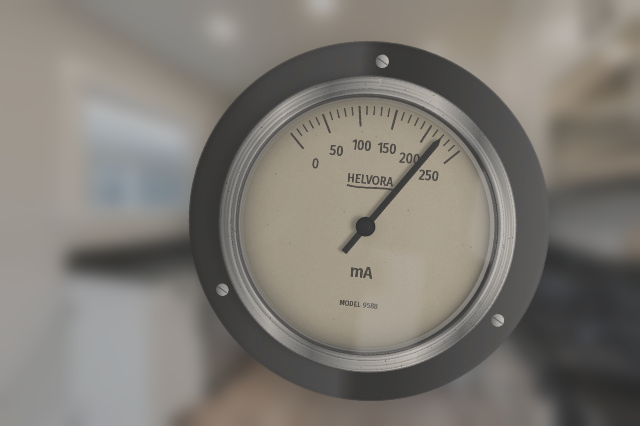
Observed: 220 mA
